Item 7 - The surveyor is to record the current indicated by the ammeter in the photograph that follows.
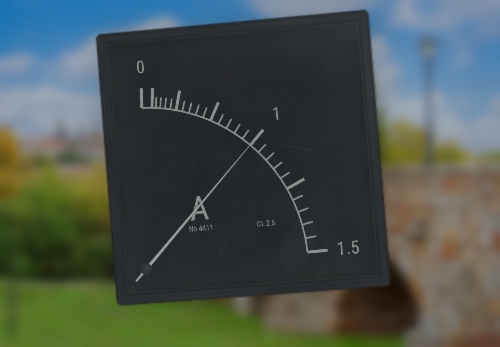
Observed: 1 A
